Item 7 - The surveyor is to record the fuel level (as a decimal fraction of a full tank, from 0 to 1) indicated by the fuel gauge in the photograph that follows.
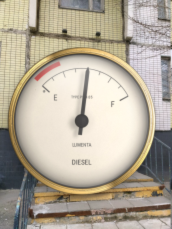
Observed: 0.5
